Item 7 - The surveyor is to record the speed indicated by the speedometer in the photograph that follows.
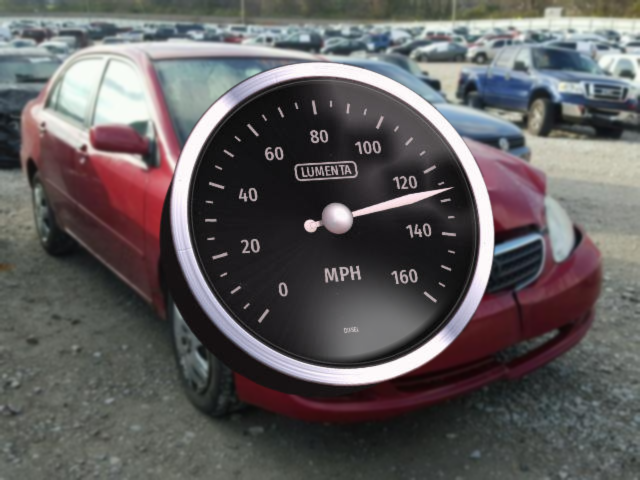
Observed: 127.5 mph
